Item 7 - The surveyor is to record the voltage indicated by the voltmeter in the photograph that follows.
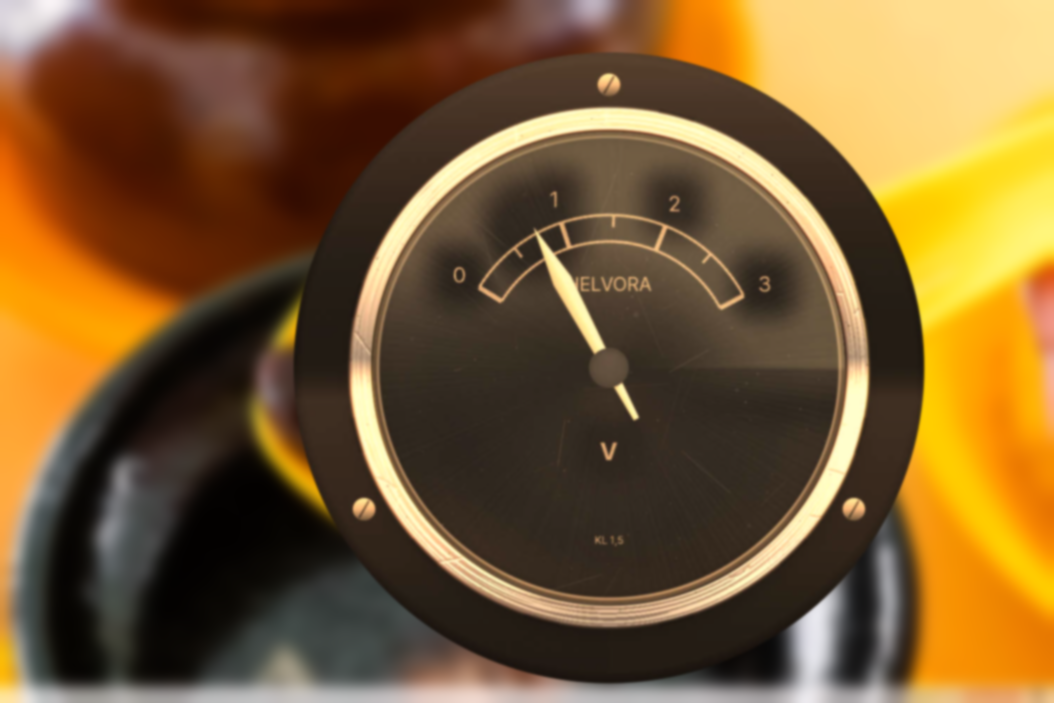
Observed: 0.75 V
